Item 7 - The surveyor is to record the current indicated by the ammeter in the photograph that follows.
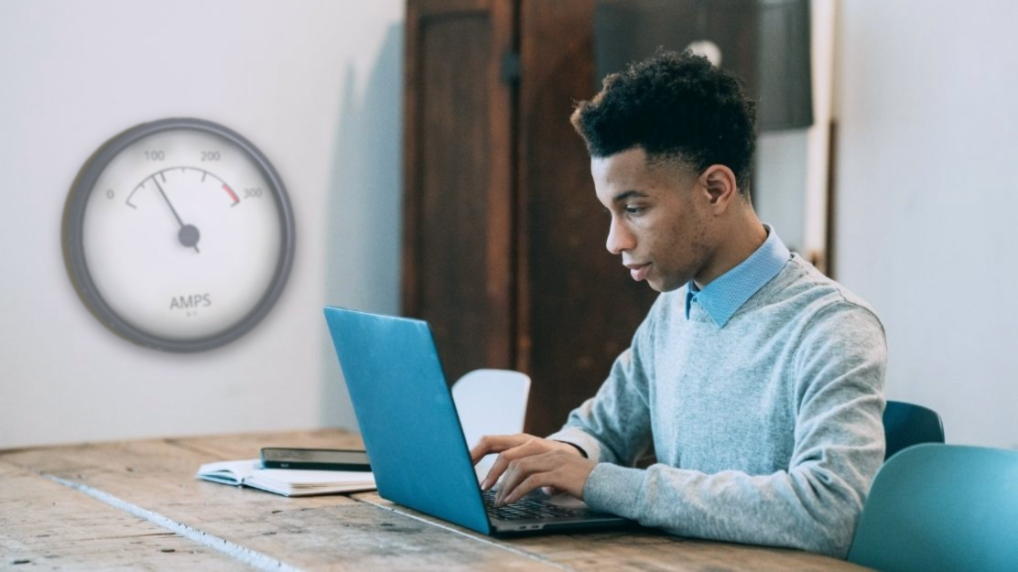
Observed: 75 A
